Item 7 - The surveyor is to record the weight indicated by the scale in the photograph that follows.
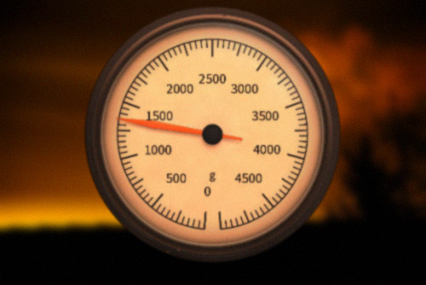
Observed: 1350 g
